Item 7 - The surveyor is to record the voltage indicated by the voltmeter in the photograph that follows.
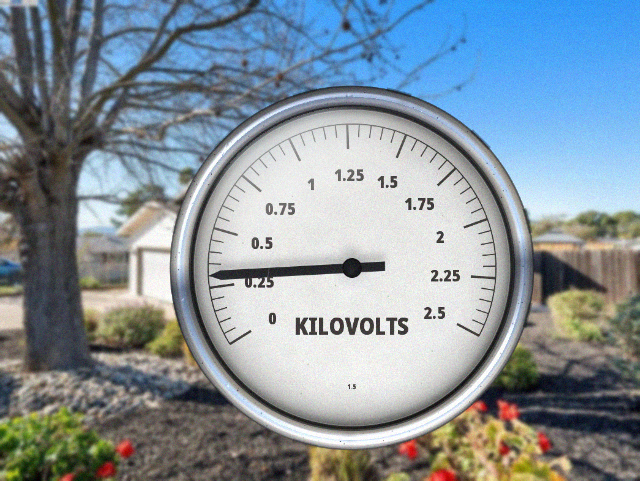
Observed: 0.3 kV
